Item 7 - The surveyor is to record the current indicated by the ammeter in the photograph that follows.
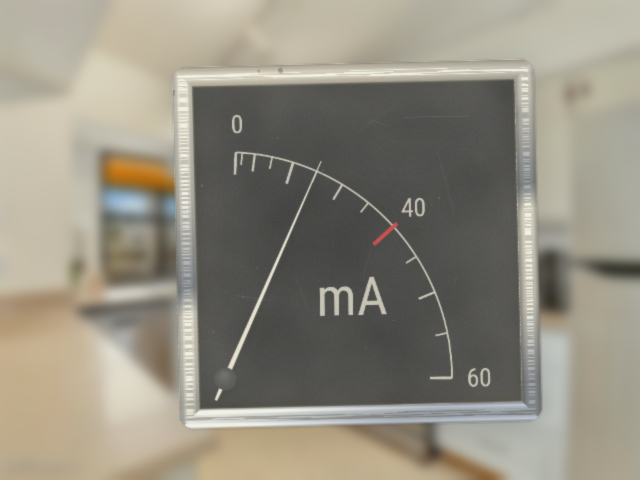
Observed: 25 mA
